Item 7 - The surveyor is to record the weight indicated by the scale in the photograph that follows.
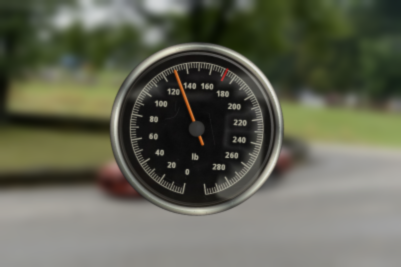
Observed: 130 lb
